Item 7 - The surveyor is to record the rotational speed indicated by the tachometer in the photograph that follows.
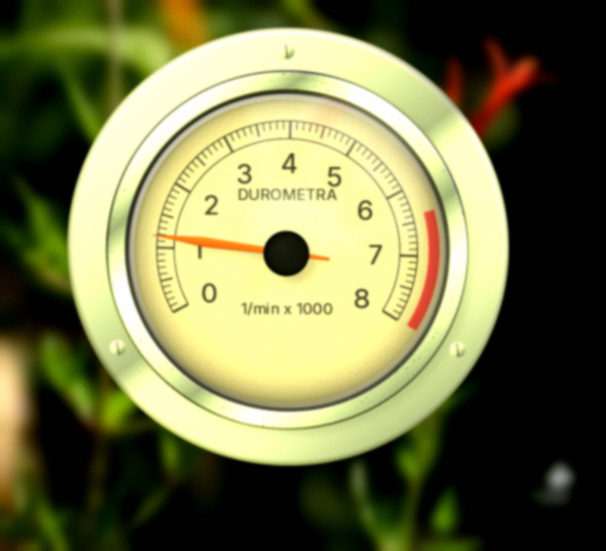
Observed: 1200 rpm
